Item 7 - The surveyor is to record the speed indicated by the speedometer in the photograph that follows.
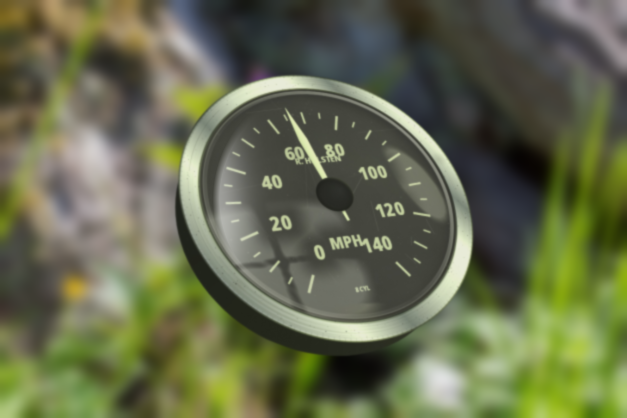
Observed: 65 mph
